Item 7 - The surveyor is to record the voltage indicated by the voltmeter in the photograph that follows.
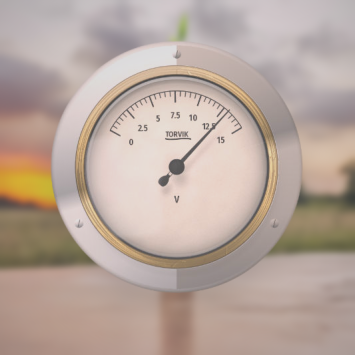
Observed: 13 V
